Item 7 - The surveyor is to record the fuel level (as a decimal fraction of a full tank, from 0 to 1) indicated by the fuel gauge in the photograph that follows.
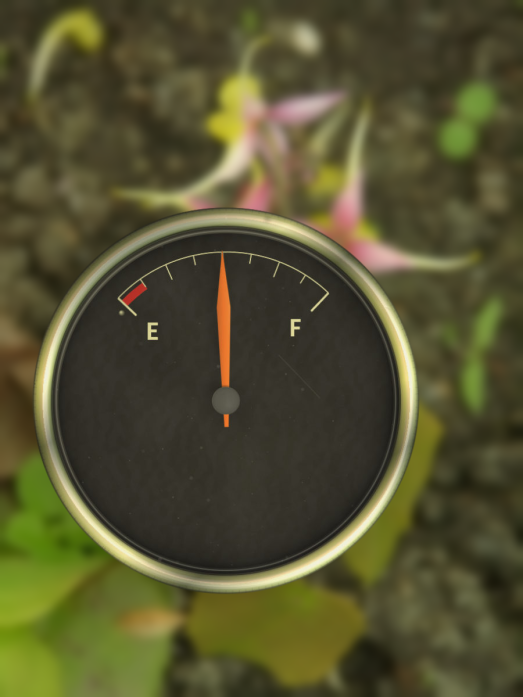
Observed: 0.5
